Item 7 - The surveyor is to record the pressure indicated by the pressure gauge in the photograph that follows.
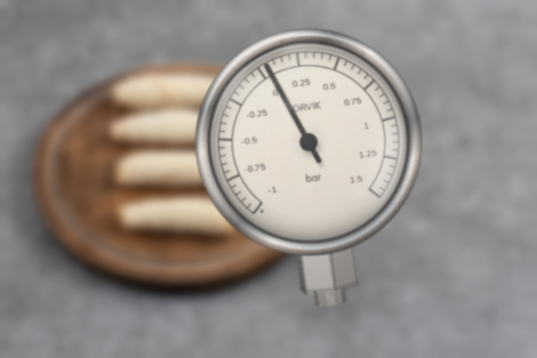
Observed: 0.05 bar
